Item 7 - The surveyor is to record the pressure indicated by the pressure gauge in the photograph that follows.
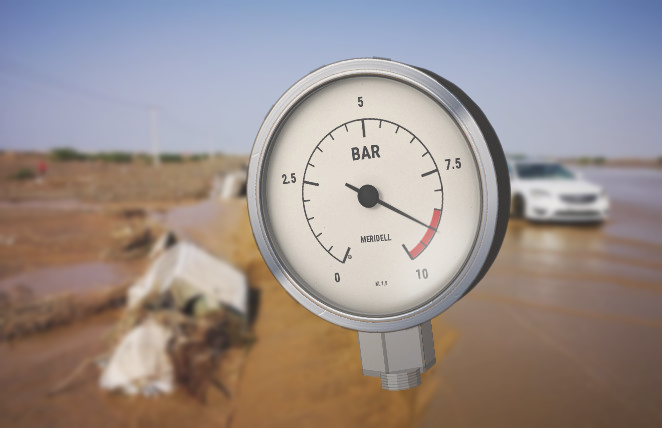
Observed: 9 bar
